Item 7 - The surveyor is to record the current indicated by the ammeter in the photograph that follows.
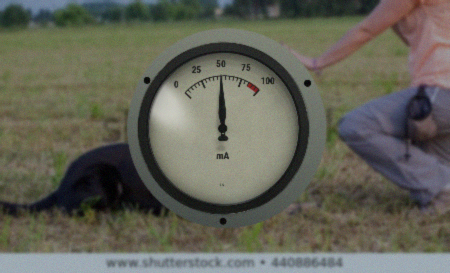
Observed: 50 mA
